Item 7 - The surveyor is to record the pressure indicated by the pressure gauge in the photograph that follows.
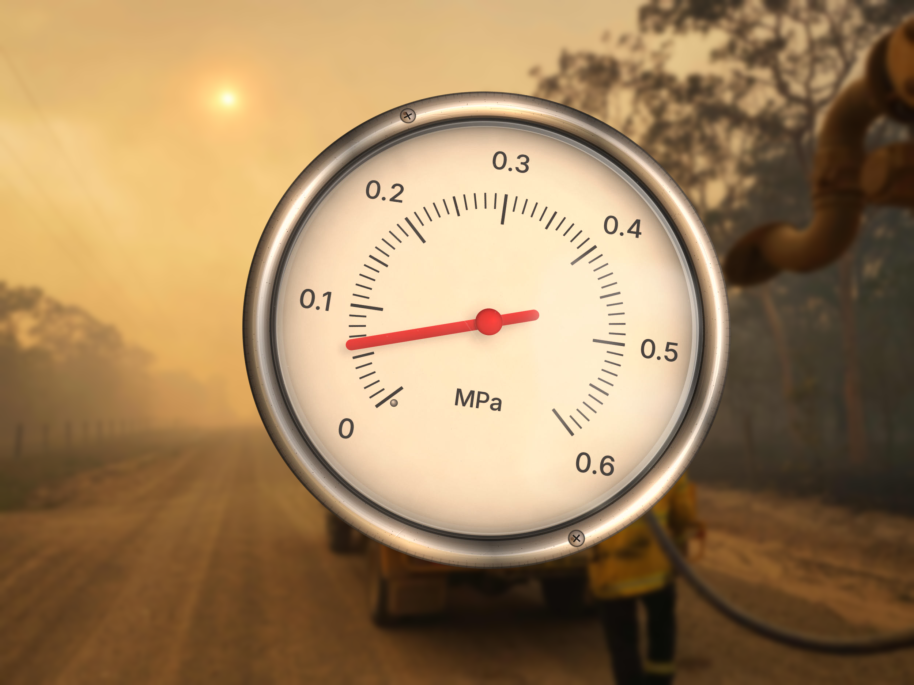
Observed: 0.06 MPa
